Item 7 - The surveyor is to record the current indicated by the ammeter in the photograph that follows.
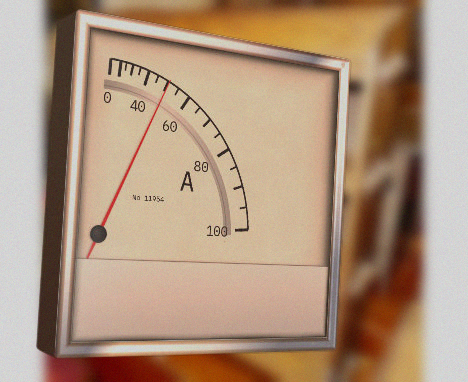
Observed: 50 A
